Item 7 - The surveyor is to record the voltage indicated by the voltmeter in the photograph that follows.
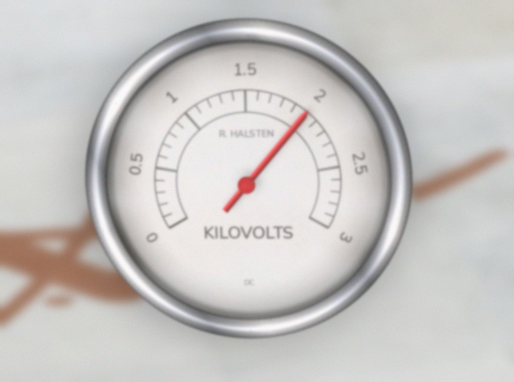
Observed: 2 kV
